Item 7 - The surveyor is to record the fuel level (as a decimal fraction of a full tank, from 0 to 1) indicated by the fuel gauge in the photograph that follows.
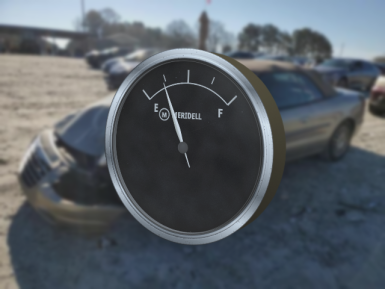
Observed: 0.25
